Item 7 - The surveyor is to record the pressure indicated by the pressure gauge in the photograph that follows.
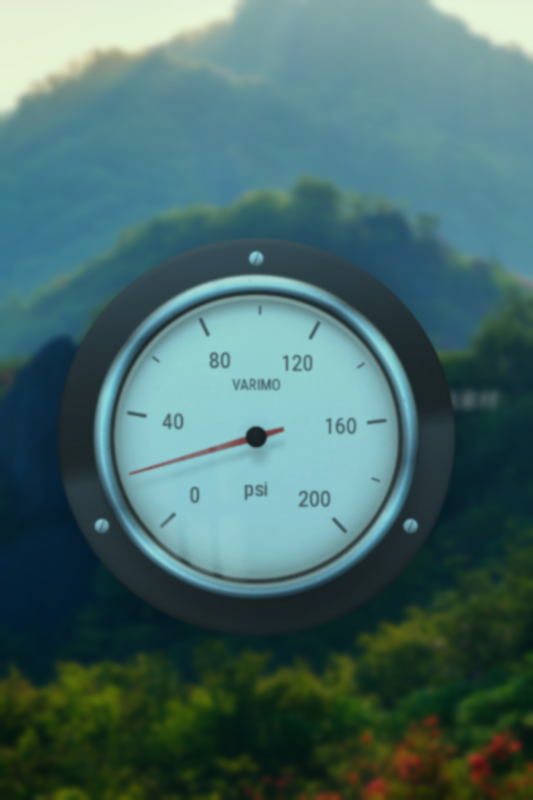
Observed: 20 psi
